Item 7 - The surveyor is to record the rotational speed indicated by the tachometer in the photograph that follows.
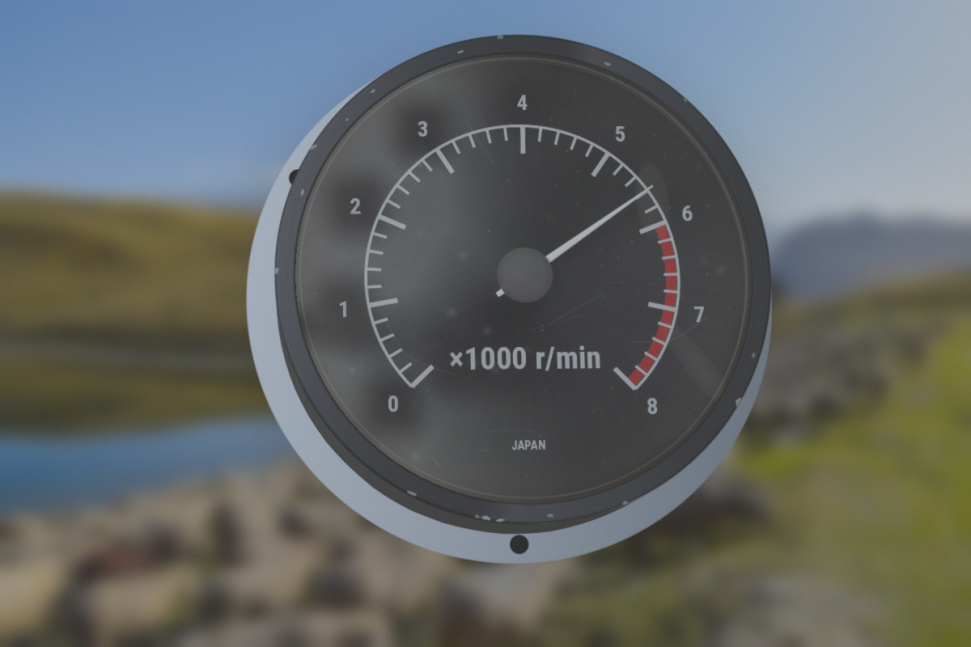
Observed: 5600 rpm
